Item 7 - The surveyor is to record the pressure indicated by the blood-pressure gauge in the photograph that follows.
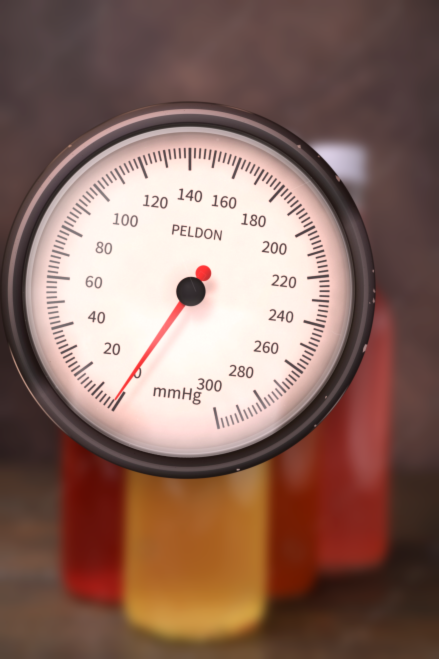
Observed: 2 mmHg
